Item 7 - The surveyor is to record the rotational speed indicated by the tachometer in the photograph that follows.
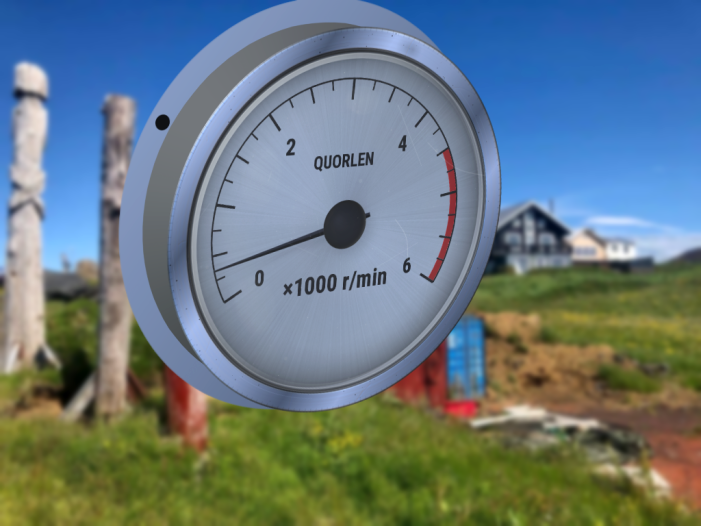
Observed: 375 rpm
